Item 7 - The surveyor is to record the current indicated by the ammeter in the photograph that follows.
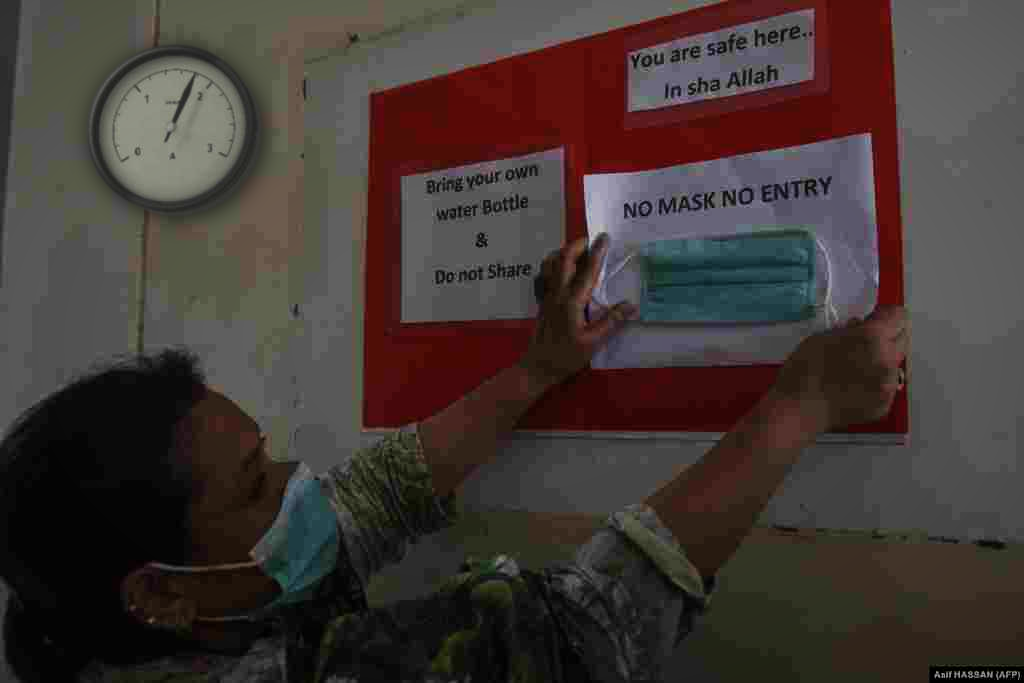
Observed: 1.8 A
